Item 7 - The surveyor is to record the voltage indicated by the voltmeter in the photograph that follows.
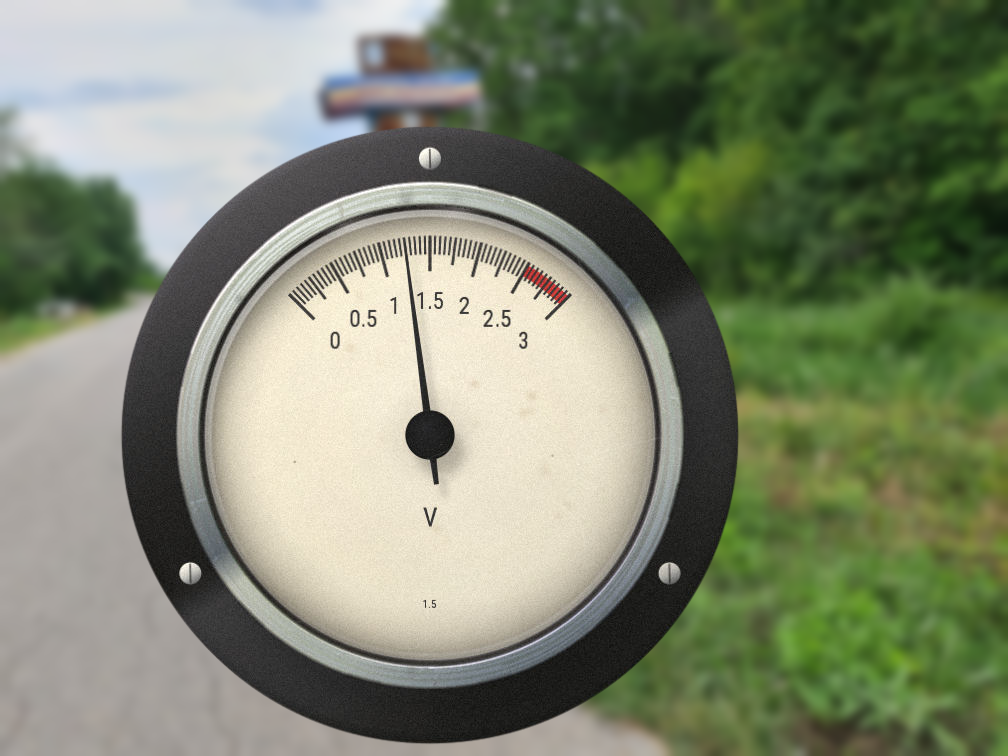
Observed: 1.25 V
